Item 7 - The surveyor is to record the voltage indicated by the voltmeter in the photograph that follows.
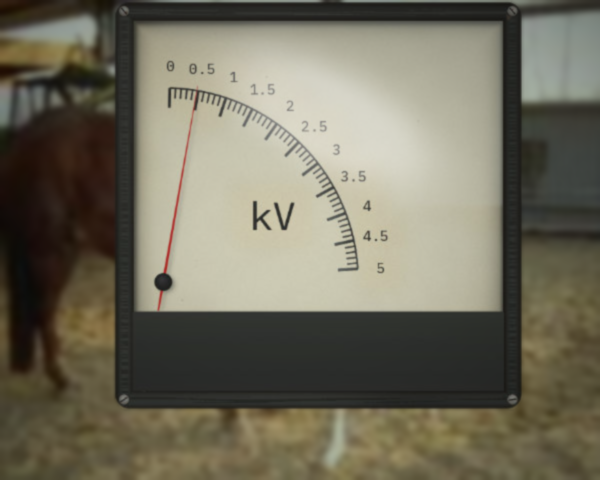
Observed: 0.5 kV
